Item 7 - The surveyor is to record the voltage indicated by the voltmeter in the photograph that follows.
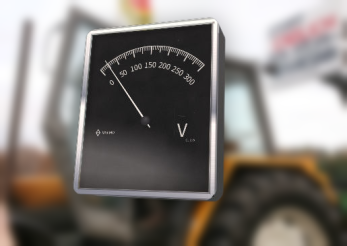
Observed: 25 V
